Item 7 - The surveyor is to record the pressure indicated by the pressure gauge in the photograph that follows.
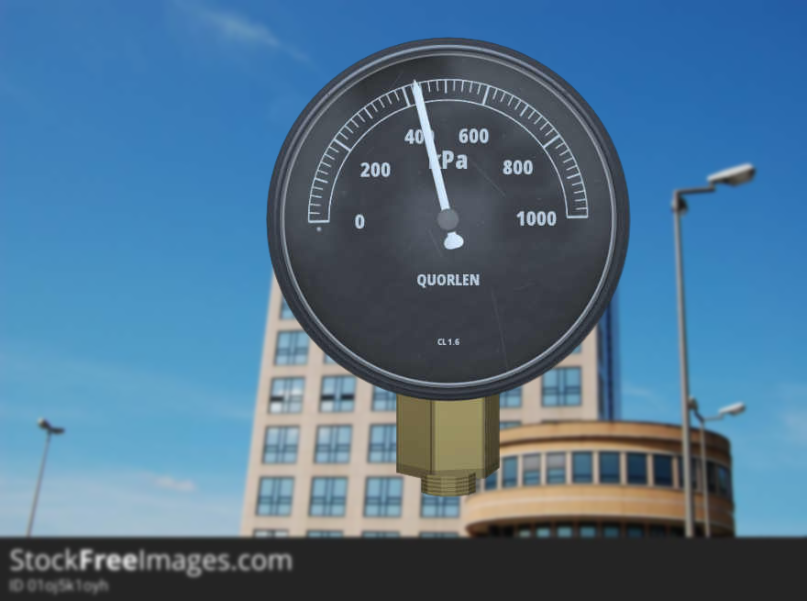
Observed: 430 kPa
